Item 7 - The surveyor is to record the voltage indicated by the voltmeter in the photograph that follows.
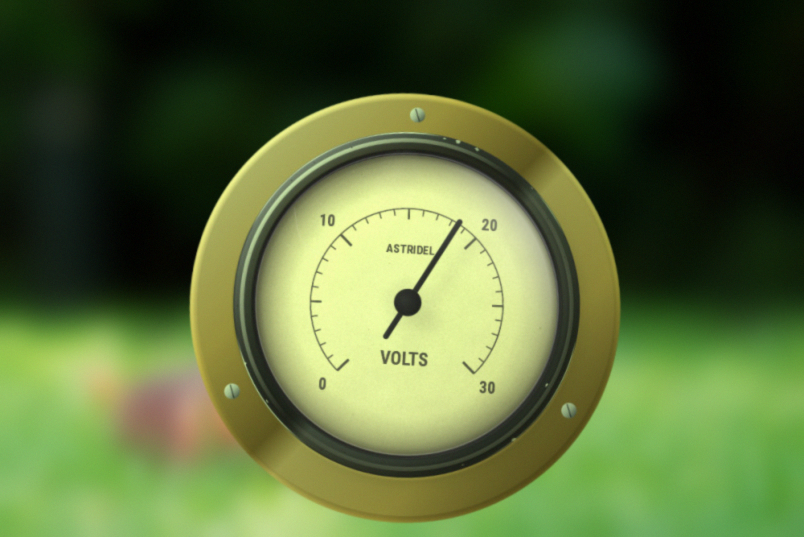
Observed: 18.5 V
